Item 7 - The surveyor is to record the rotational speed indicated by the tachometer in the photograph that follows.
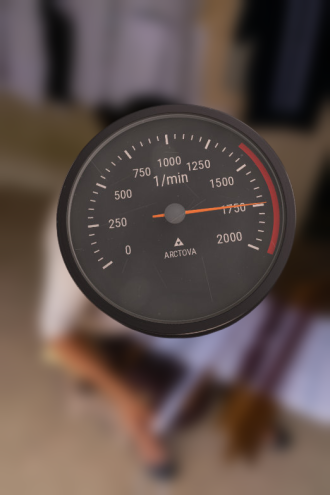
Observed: 1750 rpm
